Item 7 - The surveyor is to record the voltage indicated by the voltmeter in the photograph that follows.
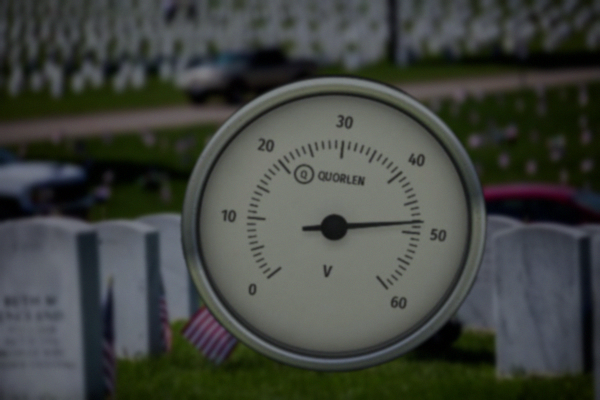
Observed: 48 V
